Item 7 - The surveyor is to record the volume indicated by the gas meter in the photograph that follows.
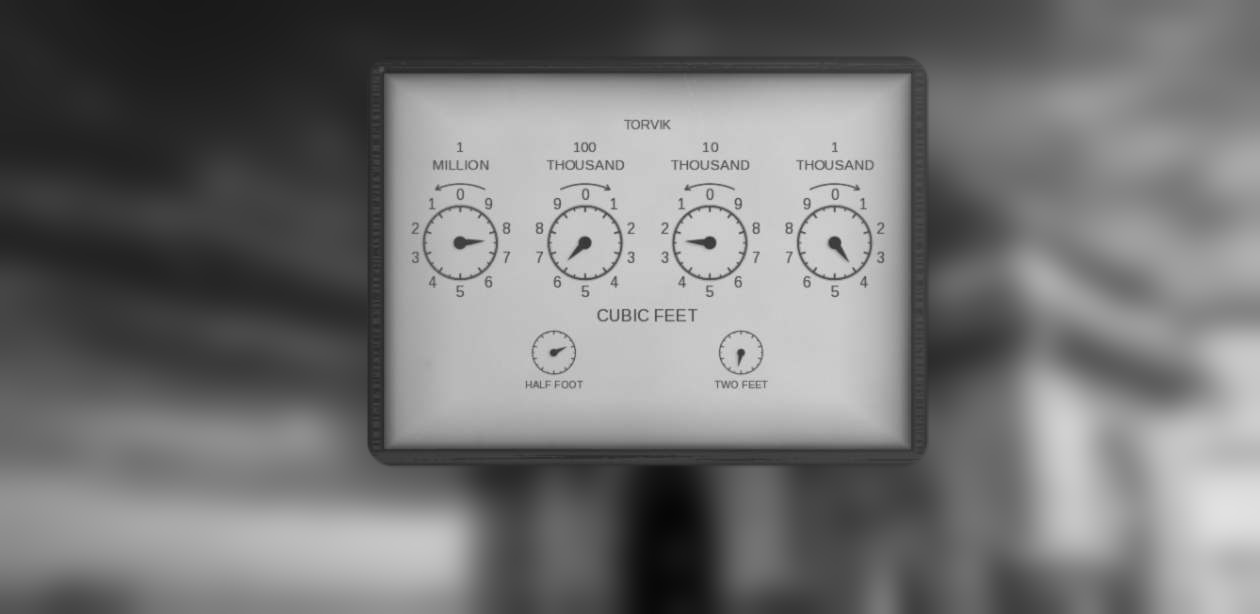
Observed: 762400 ft³
